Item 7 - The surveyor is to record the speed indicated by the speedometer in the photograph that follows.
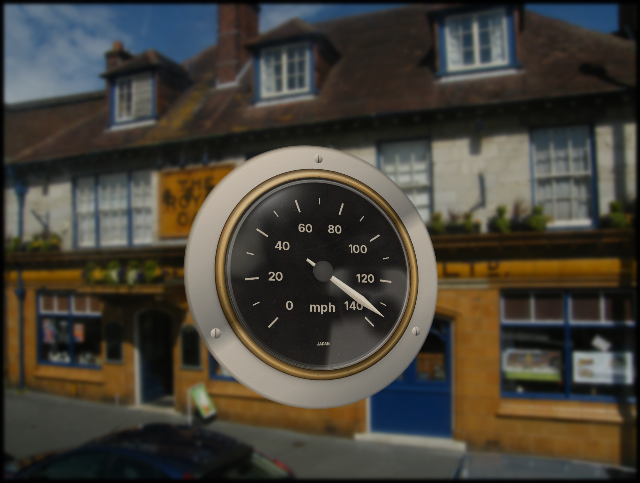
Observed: 135 mph
